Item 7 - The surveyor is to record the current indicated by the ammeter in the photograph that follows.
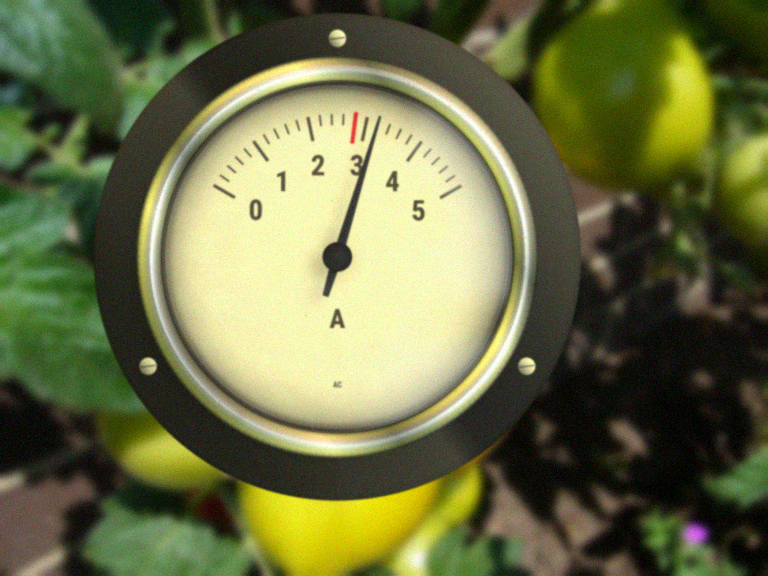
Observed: 3.2 A
